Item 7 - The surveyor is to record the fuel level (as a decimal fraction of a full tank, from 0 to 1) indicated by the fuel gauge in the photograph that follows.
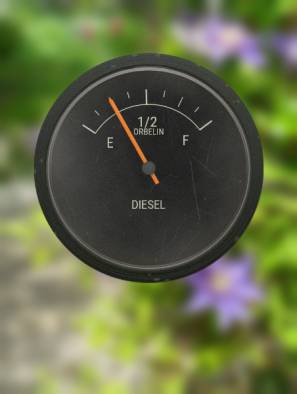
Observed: 0.25
